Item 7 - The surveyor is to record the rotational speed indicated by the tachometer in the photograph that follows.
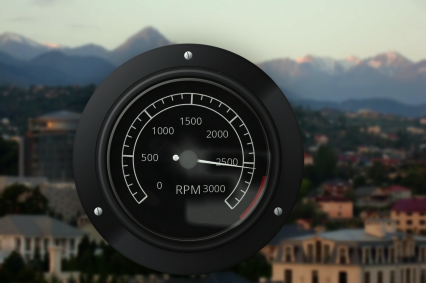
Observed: 2550 rpm
